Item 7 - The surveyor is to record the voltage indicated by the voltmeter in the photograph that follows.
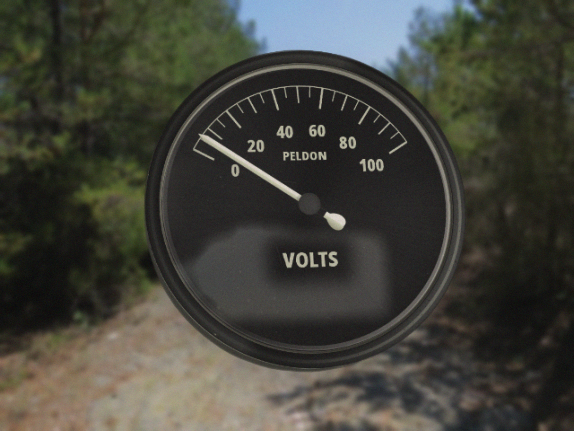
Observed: 5 V
